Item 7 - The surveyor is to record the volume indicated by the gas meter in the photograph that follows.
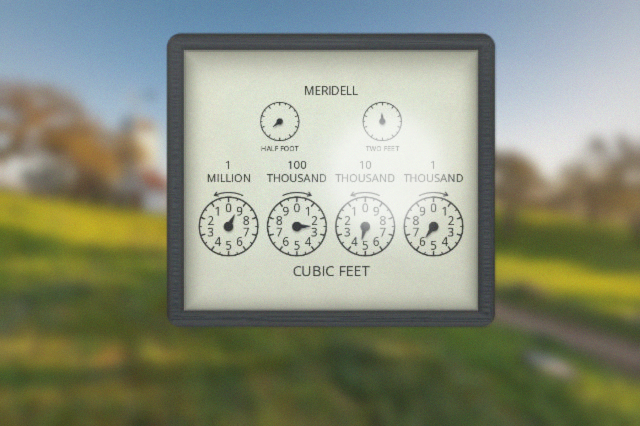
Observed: 924600 ft³
